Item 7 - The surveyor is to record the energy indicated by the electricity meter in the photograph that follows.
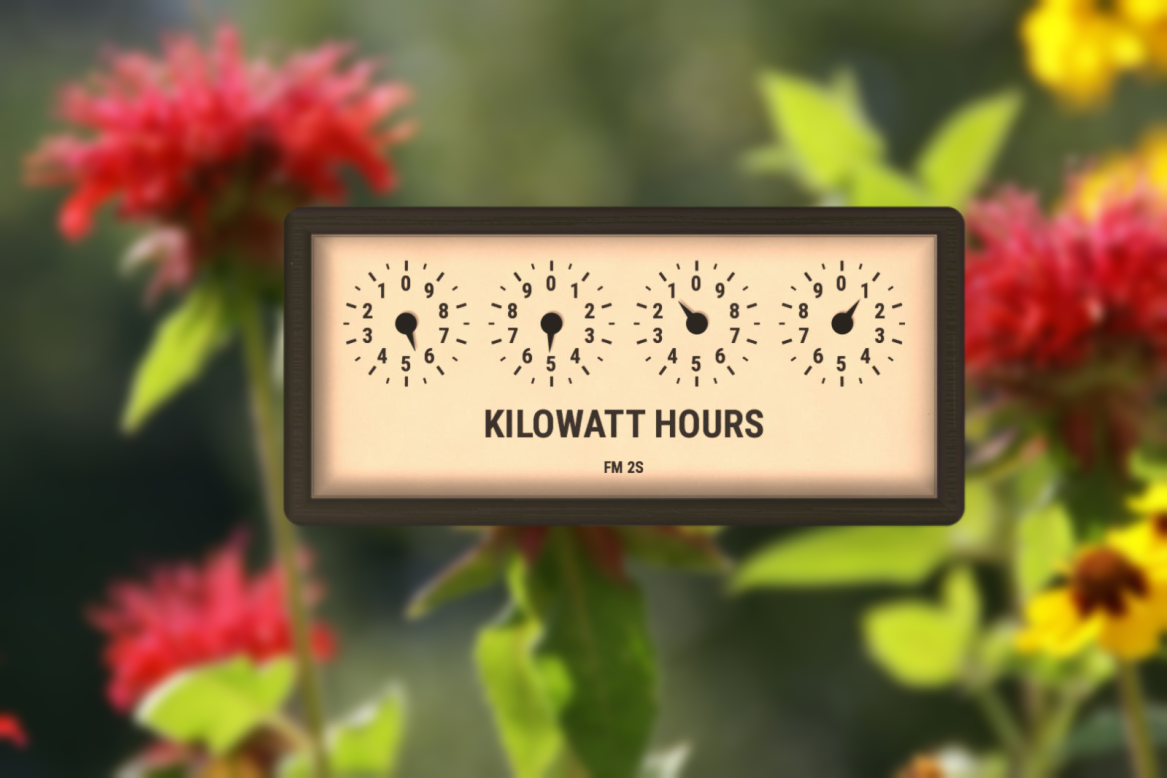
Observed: 5511 kWh
